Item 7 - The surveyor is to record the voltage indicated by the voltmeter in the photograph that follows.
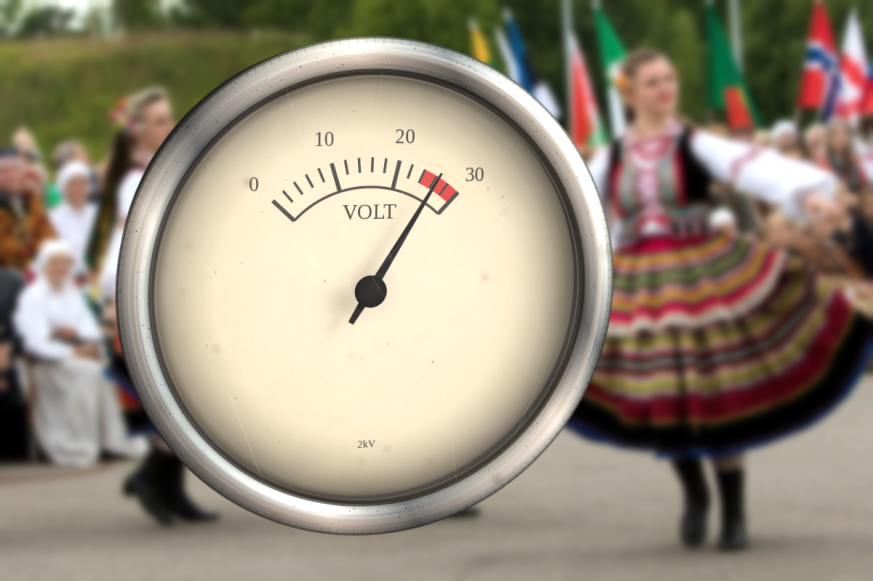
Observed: 26 V
